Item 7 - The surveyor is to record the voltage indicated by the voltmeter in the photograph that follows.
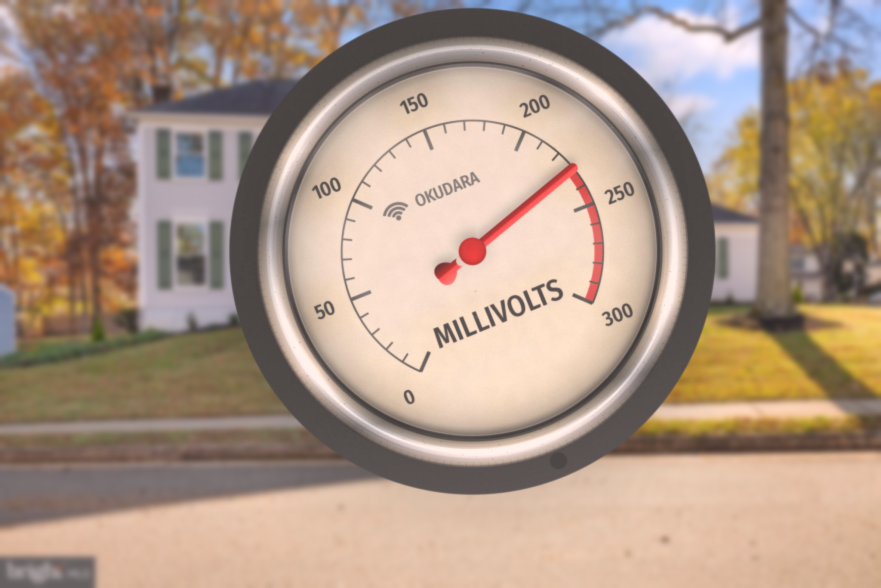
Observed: 230 mV
